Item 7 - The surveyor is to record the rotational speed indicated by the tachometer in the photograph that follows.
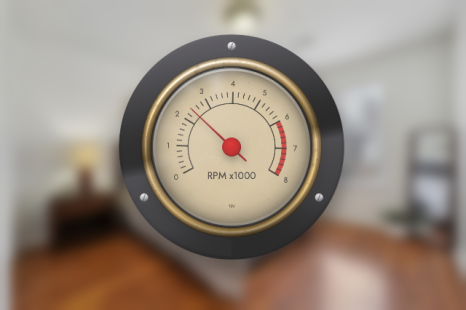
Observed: 2400 rpm
